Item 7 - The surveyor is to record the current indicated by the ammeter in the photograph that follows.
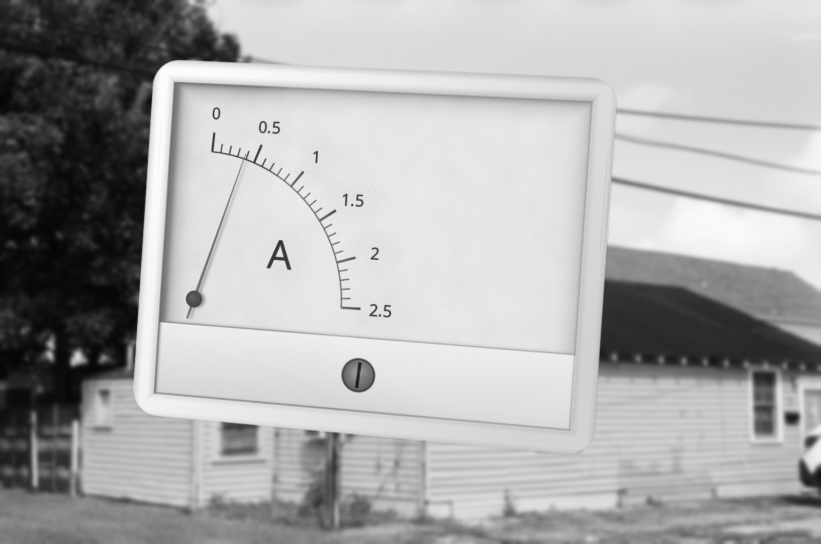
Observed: 0.4 A
